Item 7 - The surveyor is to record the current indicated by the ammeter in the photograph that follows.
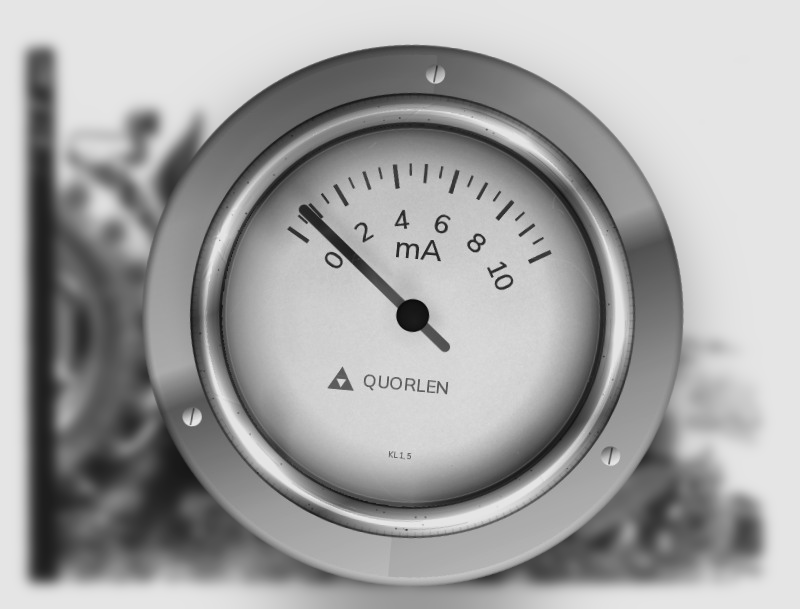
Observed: 0.75 mA
